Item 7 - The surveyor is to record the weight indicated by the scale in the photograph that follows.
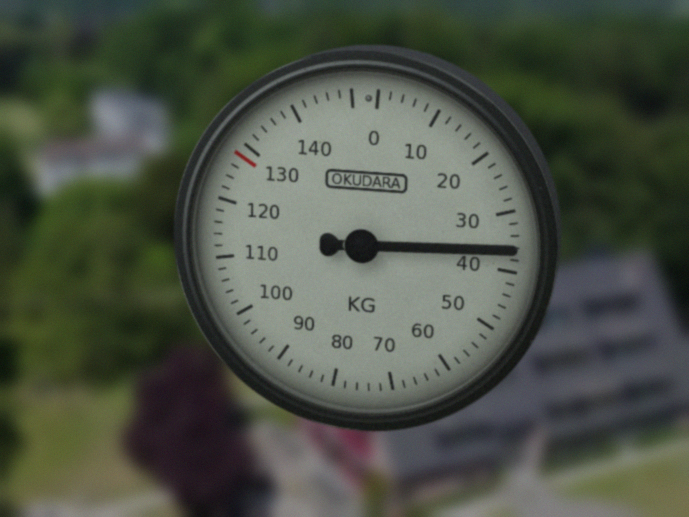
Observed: 36 kg
